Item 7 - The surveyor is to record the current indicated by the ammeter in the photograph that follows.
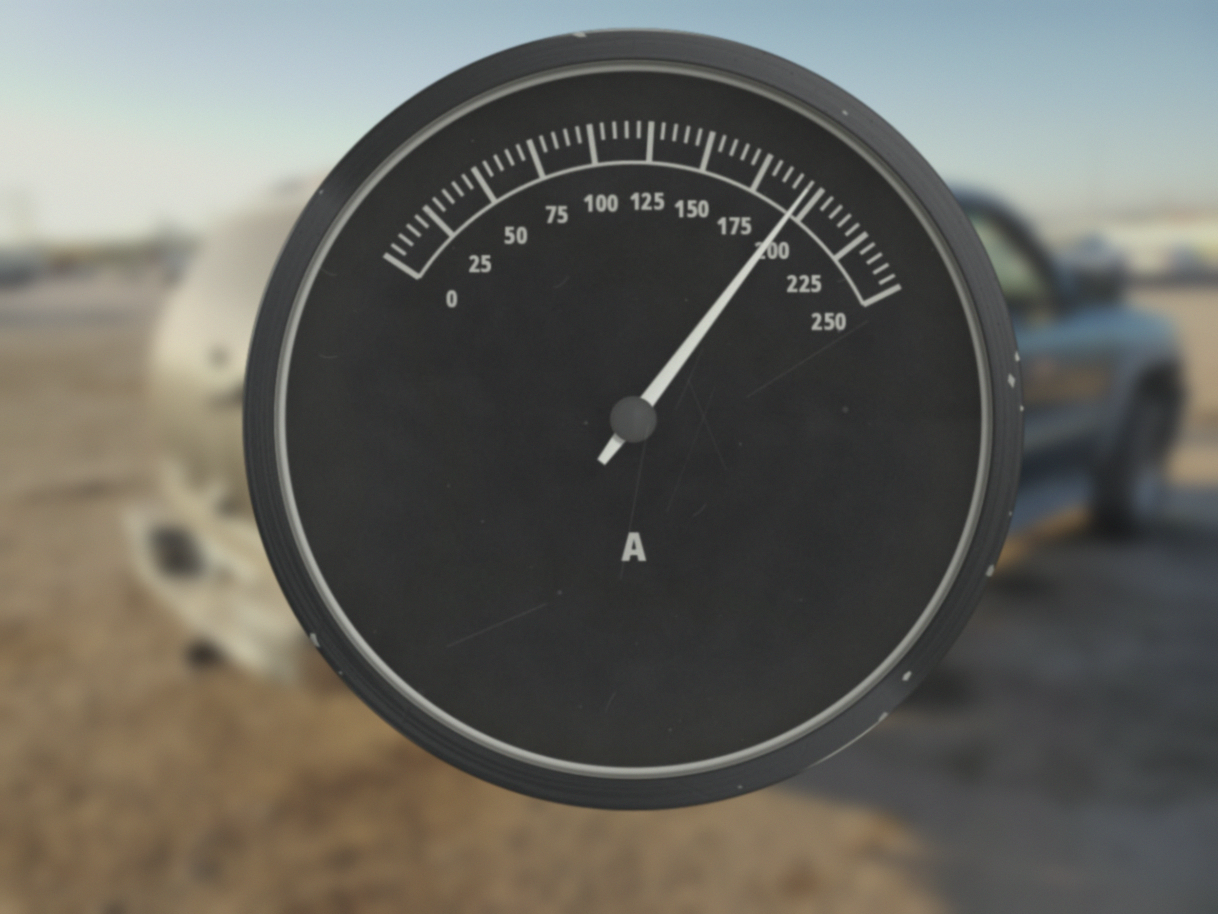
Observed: 195 A
